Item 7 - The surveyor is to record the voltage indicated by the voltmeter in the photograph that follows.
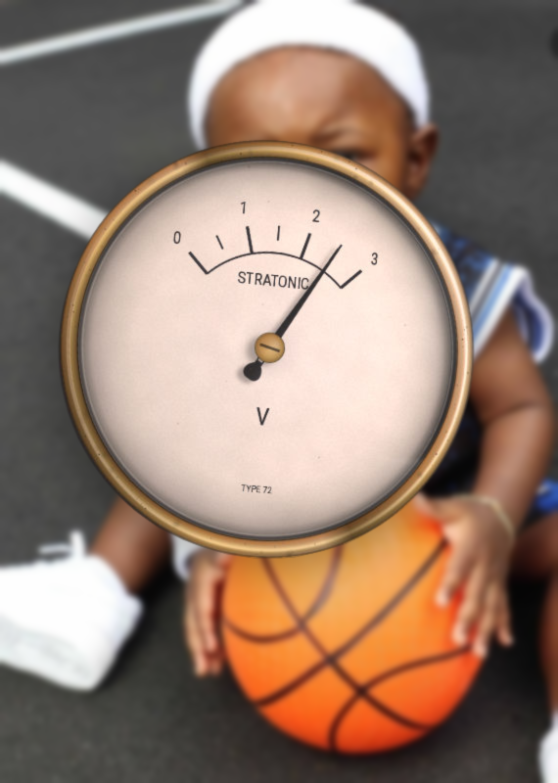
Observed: 2.5 V
